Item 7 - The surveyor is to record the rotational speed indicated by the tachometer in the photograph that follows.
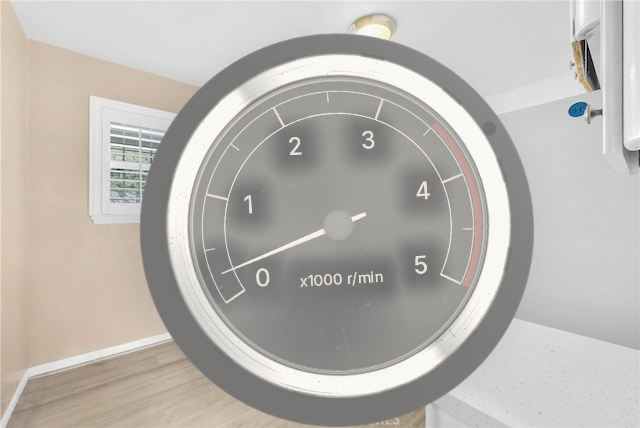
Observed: 250 rpm
